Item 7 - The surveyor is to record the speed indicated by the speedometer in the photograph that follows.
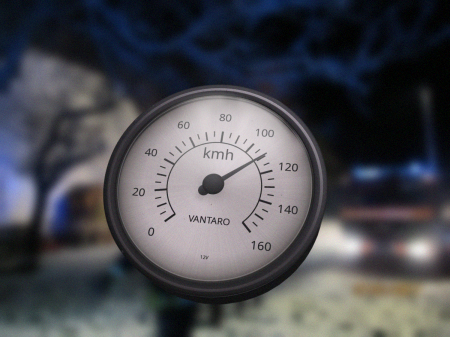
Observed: 110 km/h
